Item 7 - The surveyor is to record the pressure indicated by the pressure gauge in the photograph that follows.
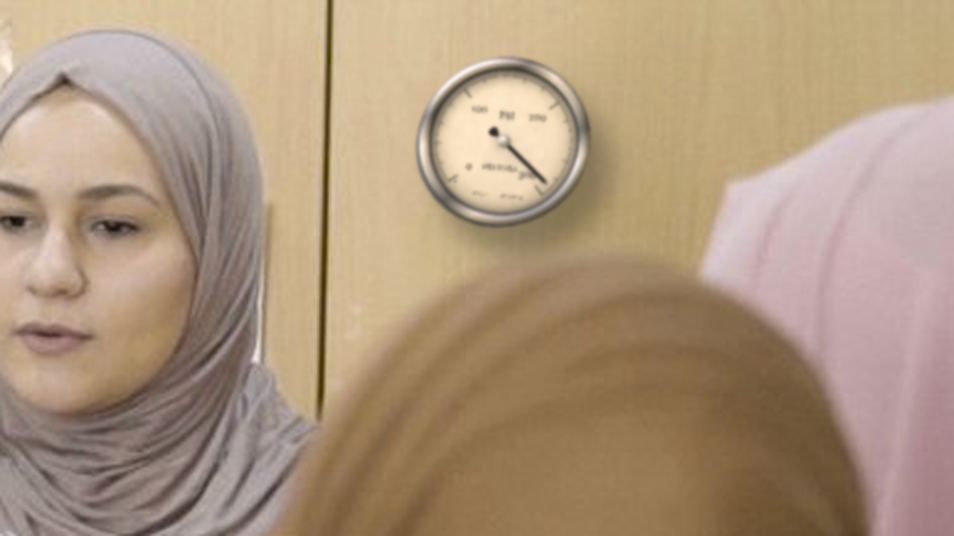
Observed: 290 psi
